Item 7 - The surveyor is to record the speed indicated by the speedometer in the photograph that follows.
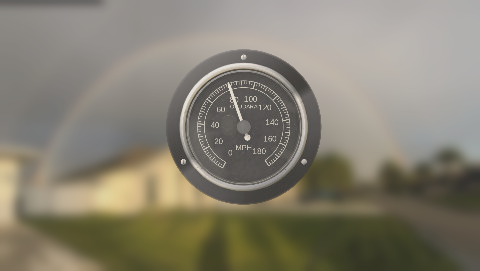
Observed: 80 mph
